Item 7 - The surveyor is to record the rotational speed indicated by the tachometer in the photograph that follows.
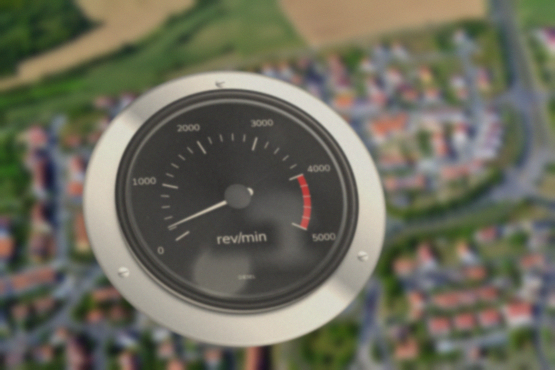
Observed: 200 rpm
